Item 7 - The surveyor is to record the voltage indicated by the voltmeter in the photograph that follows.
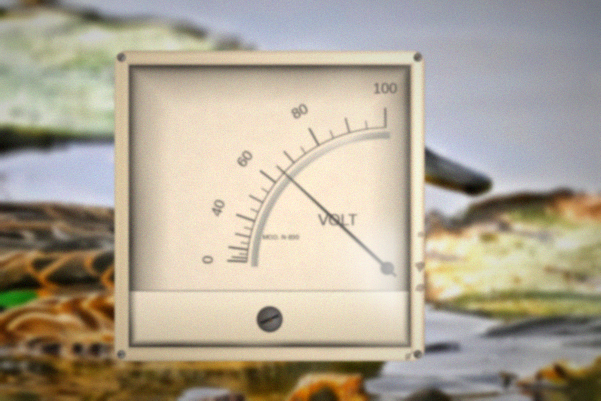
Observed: 65 V
